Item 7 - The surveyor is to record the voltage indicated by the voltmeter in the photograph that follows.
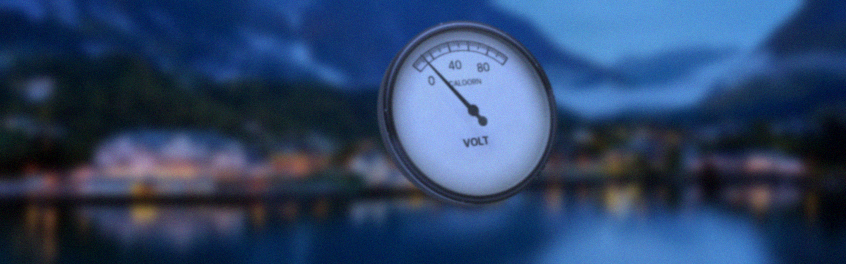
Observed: 10 V
